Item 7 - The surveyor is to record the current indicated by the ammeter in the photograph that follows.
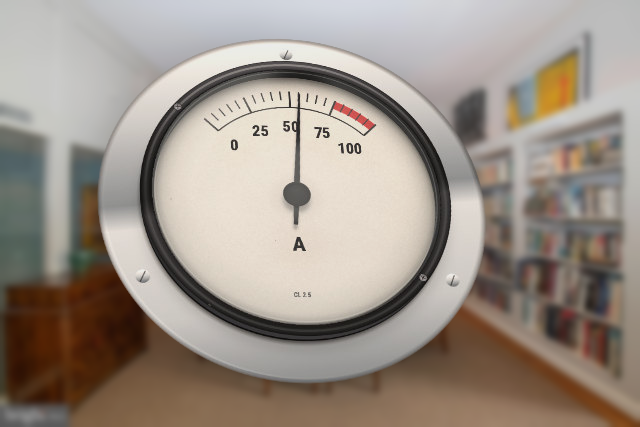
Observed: 55 A
